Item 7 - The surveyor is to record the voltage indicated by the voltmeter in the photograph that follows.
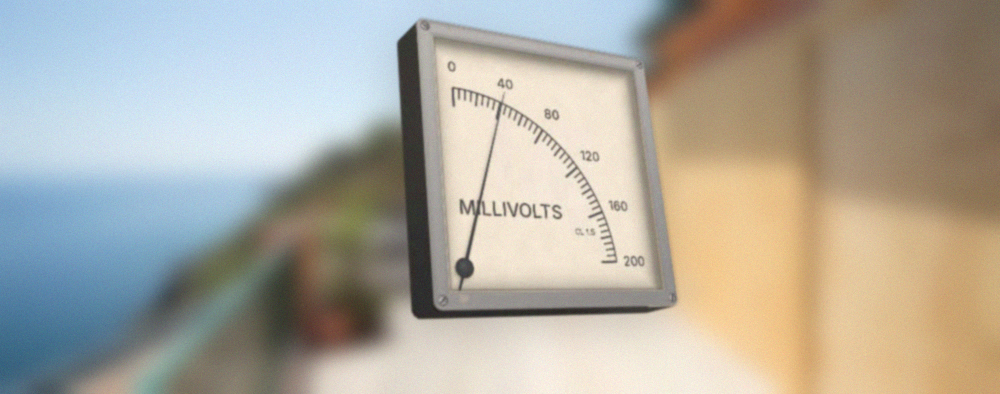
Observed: 40 mV
